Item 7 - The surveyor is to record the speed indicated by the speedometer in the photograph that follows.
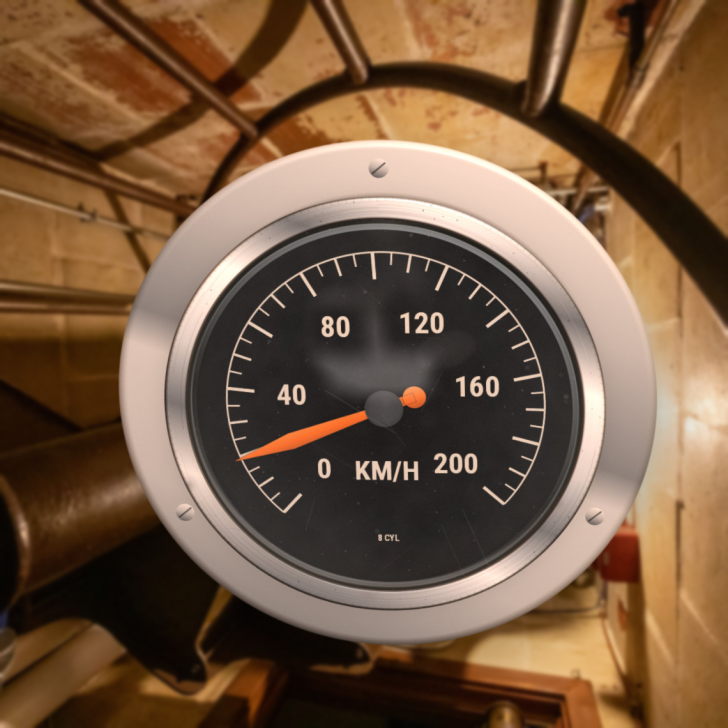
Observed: 20 km/h
